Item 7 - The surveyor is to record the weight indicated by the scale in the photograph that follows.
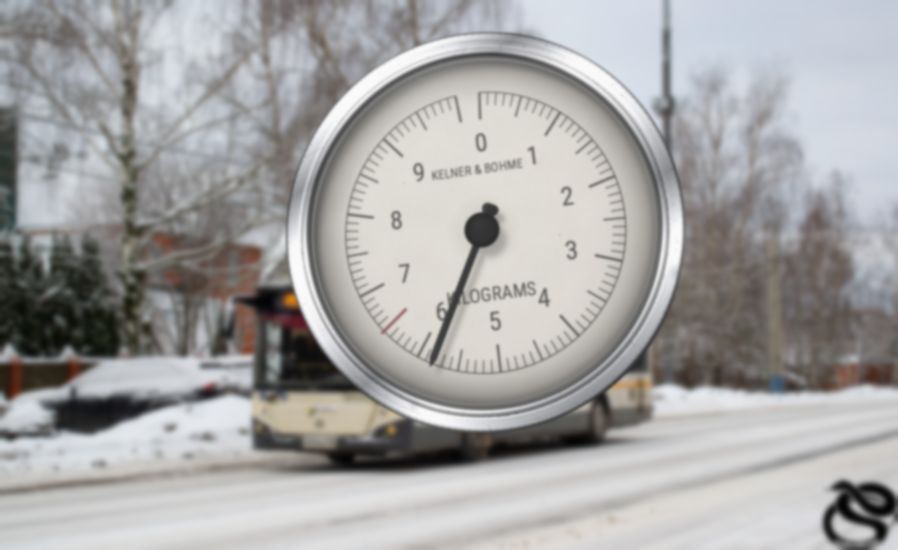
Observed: 5.8 kg
